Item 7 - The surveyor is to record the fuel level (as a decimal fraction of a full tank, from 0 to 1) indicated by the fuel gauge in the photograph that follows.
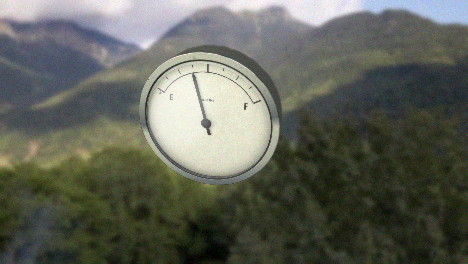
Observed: 0.375
